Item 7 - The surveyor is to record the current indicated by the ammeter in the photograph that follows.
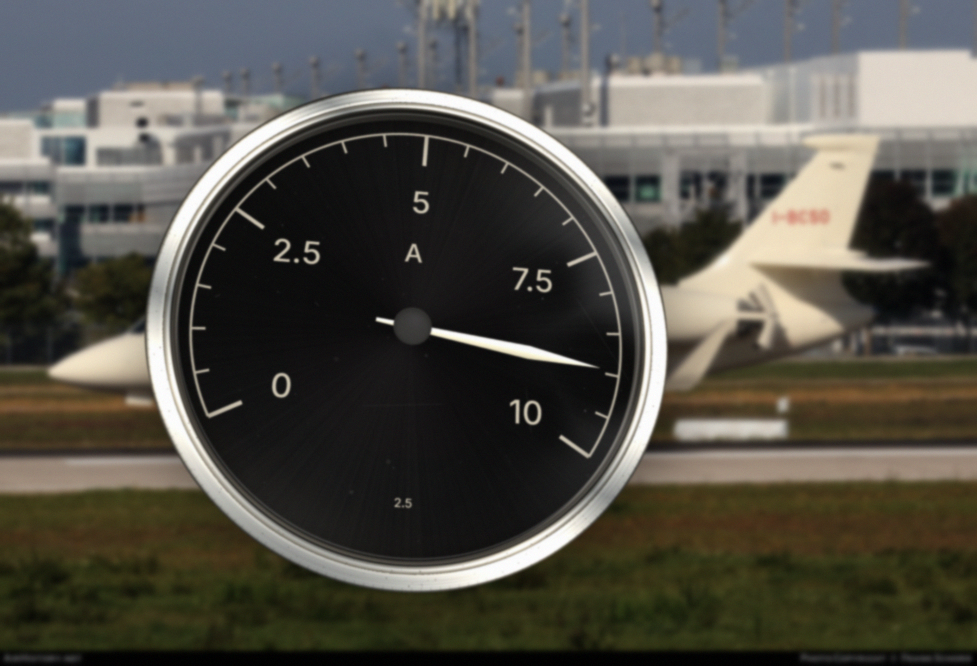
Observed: 9 A
